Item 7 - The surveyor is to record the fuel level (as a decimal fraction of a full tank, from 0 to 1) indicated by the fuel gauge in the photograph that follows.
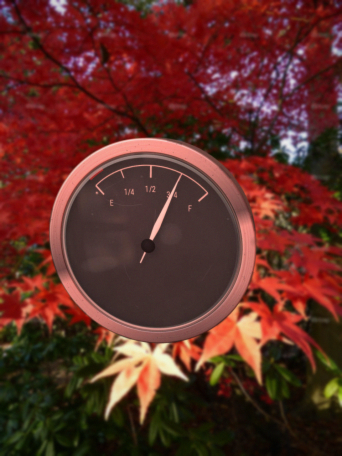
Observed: 0.75
